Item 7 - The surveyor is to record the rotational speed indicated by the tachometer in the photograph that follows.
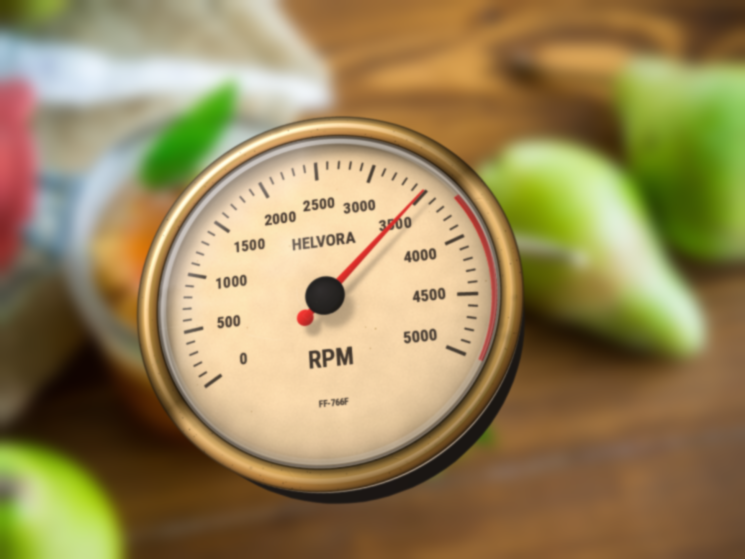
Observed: 3500 rpm
